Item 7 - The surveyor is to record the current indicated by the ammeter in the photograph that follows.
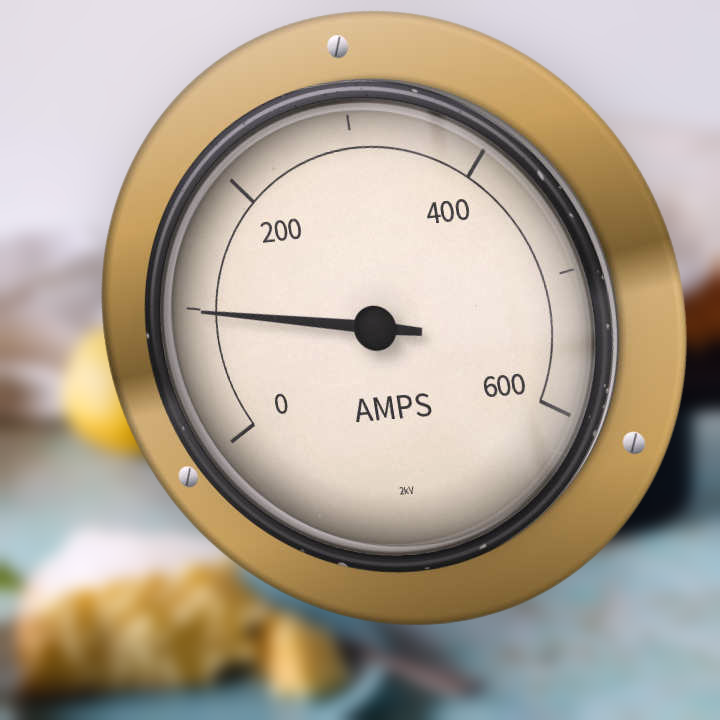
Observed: 100 A
